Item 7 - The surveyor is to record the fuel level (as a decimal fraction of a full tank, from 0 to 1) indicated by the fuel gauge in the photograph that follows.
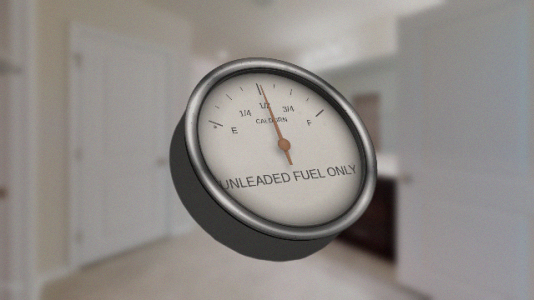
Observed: 0.5
